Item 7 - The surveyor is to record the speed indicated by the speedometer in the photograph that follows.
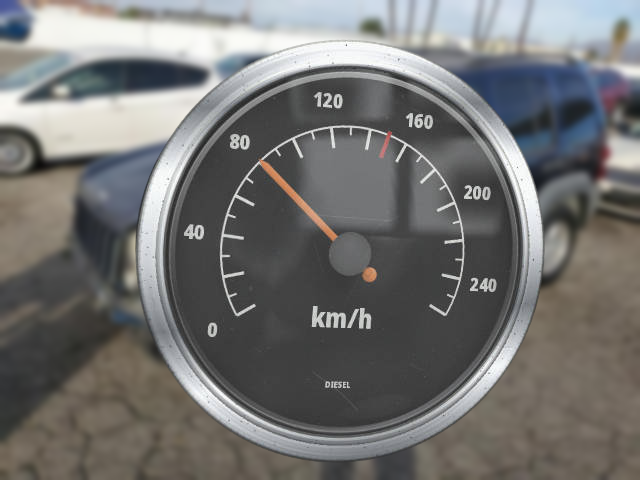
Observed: 80 km/h
